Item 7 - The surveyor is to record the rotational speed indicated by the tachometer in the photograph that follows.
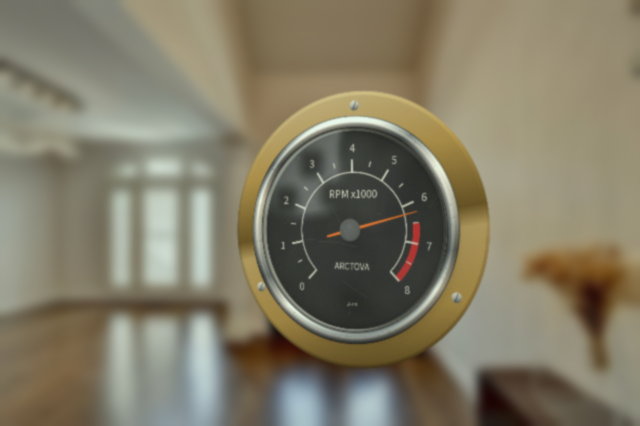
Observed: 6250 rpm
